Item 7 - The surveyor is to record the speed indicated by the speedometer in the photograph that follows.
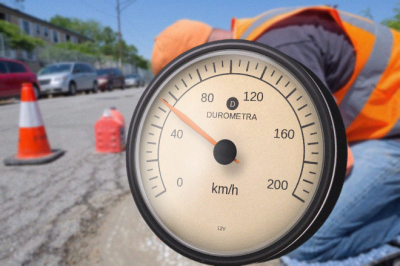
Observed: 55 km/h
